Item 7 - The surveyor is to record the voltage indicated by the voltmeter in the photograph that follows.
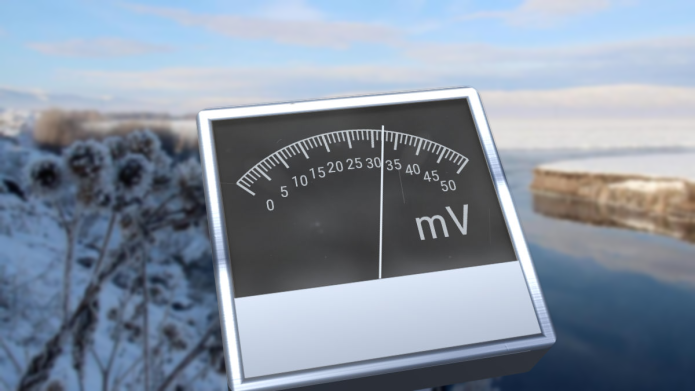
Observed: 32 mV
